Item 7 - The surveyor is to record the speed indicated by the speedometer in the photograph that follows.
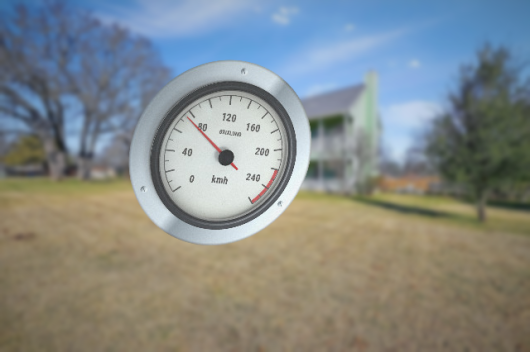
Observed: 75 km/h
